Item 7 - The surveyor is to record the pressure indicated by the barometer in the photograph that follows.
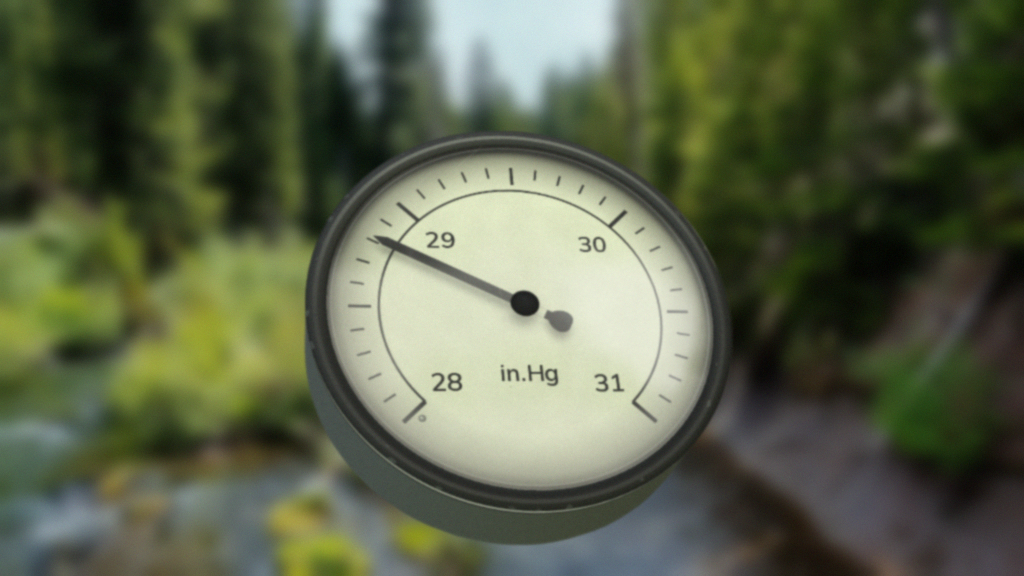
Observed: 28.8 inHg
